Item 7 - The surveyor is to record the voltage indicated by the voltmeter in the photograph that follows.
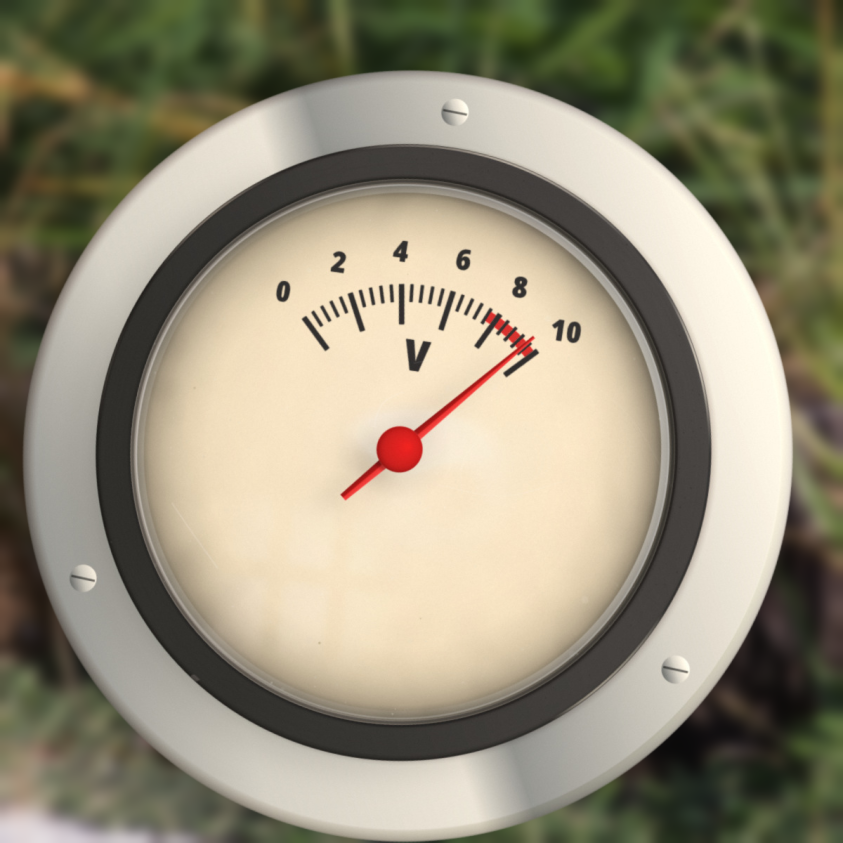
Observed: 9.6 V
